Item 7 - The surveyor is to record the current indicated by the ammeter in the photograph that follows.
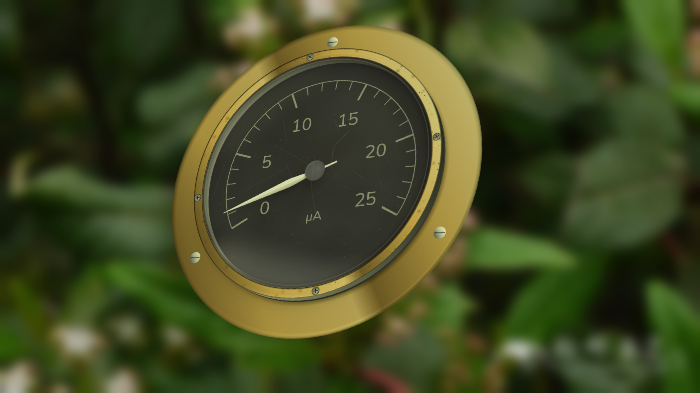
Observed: 1 µA
